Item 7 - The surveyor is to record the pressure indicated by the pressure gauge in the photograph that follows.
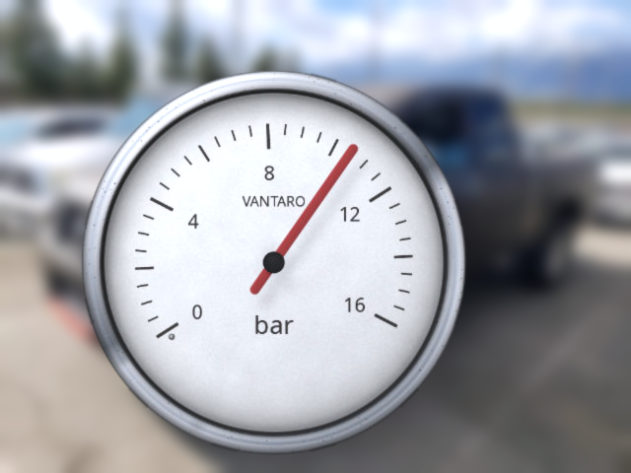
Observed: 10.5 bar
